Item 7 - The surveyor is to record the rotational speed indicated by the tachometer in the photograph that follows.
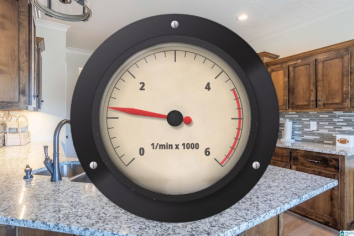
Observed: 1200 rpm
